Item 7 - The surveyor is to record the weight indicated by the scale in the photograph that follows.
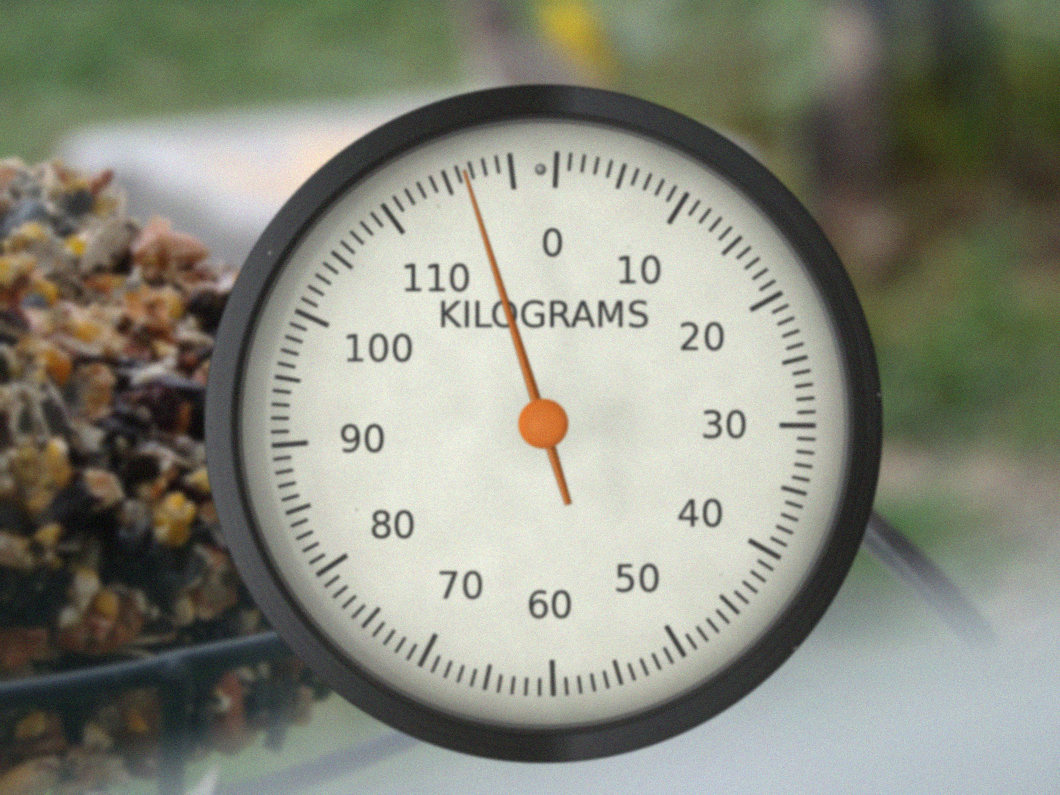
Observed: 116.5 kg
